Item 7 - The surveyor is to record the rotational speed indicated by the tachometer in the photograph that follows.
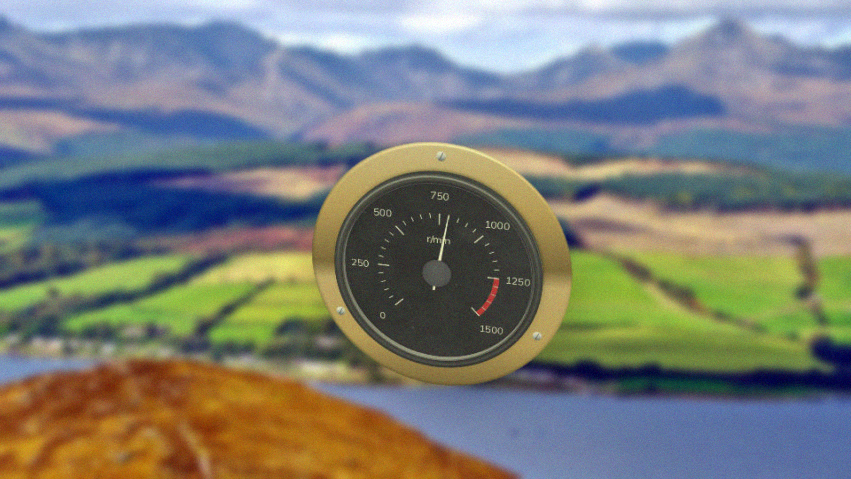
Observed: 800 rpm
